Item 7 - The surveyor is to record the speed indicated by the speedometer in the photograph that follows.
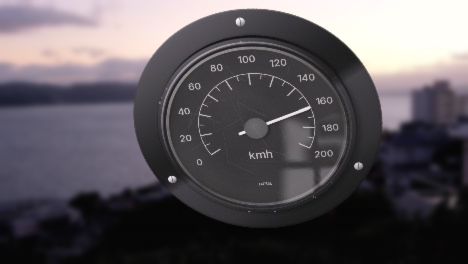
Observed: 160 km/h
